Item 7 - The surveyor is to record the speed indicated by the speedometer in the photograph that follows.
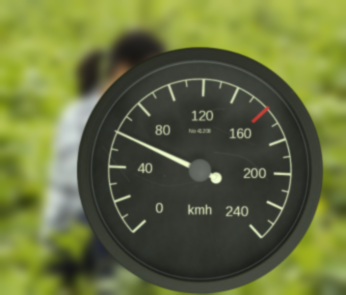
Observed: 60 km/h
